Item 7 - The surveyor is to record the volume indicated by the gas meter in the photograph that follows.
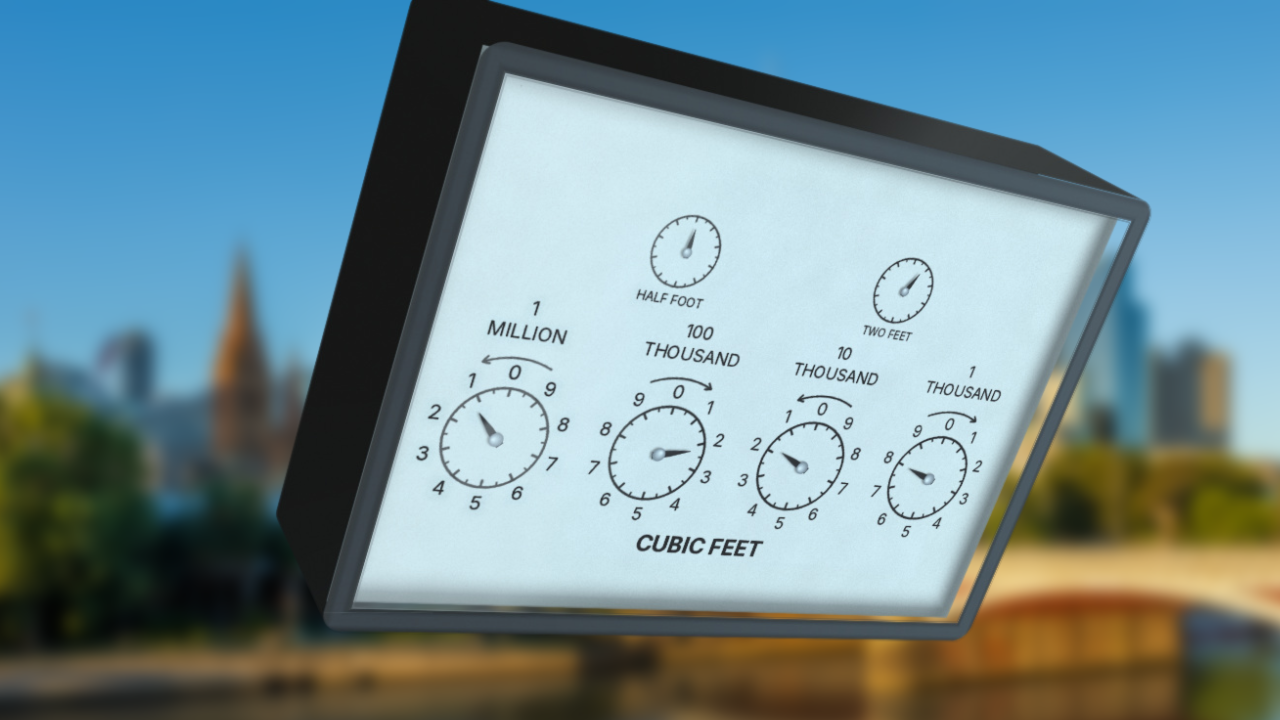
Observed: 121800 ft³
